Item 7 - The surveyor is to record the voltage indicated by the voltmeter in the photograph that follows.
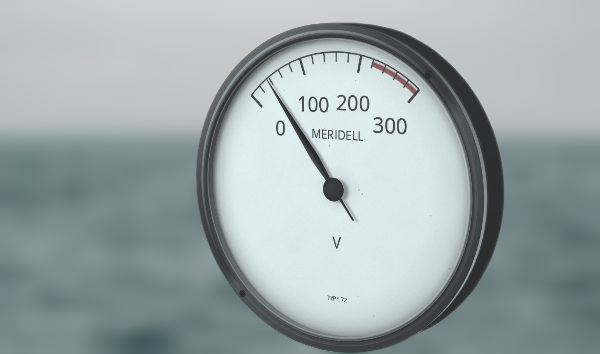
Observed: 40 V
